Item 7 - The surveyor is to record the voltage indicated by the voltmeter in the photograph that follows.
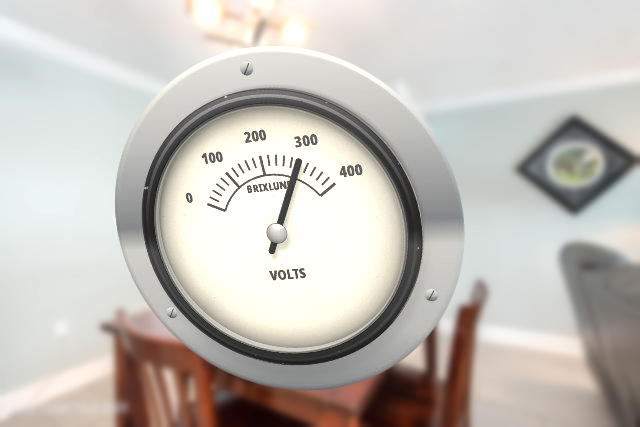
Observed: 300 V
